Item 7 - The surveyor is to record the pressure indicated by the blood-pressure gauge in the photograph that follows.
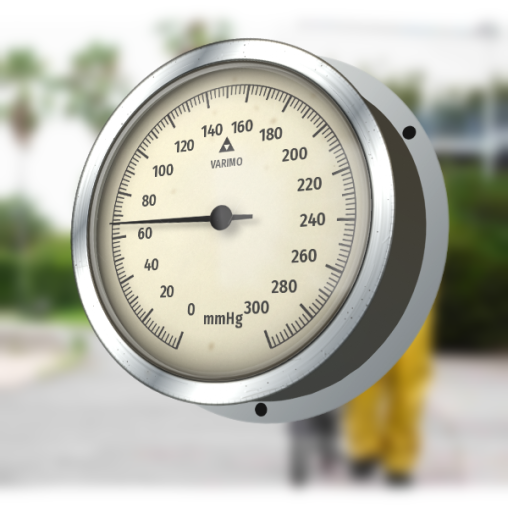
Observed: 66 mmHg
